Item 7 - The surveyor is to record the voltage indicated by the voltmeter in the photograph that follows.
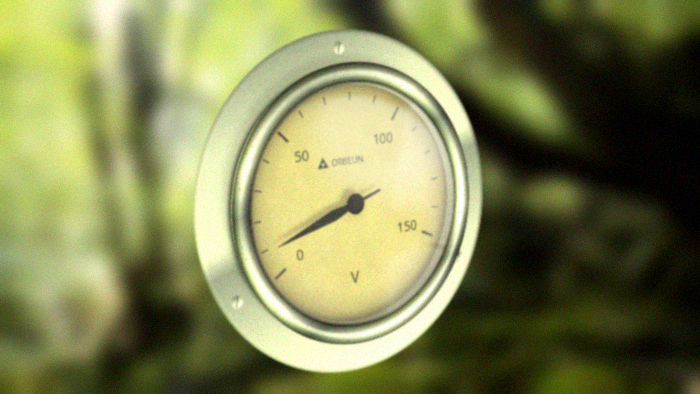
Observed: 10 V
